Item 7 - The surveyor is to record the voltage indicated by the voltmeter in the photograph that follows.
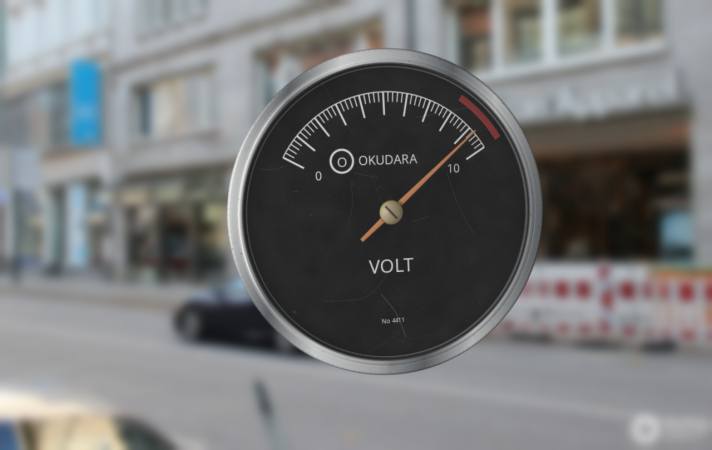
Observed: 9.2 V
